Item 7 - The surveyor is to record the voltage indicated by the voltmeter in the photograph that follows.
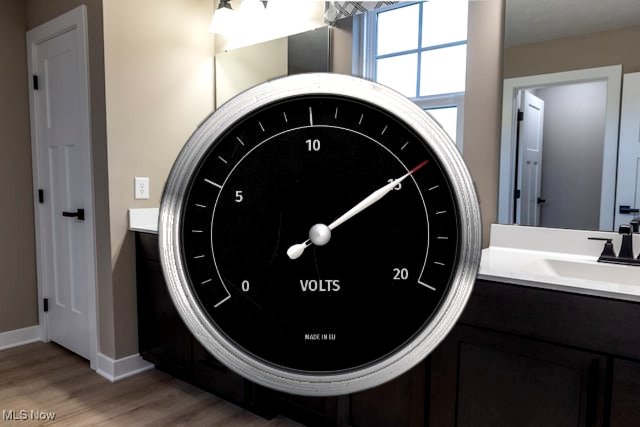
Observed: 15 V
